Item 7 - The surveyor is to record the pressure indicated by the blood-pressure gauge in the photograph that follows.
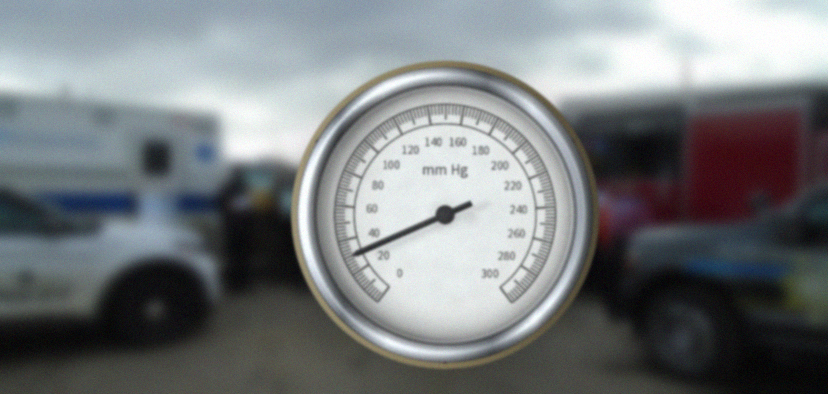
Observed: 30 mmHg
